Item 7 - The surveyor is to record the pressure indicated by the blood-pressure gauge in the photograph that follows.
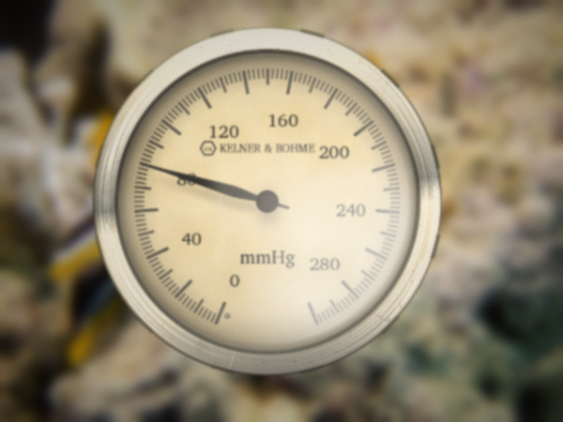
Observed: 80 mmHg
